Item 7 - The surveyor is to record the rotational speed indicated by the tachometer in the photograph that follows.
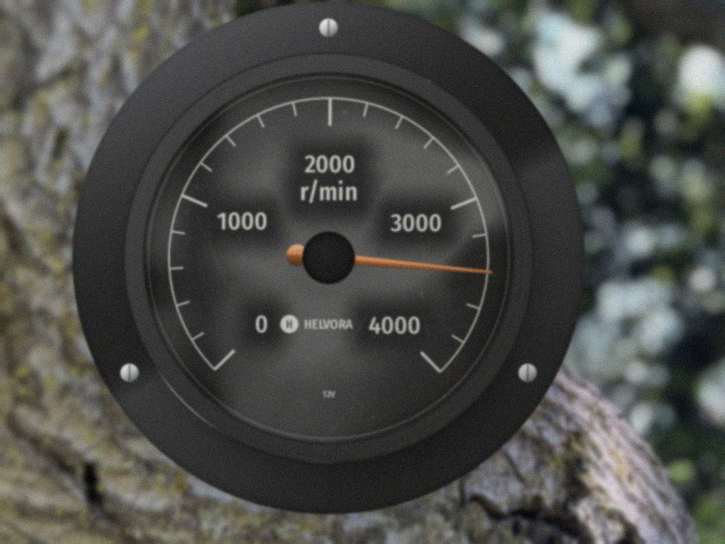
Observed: 3400 rpm
